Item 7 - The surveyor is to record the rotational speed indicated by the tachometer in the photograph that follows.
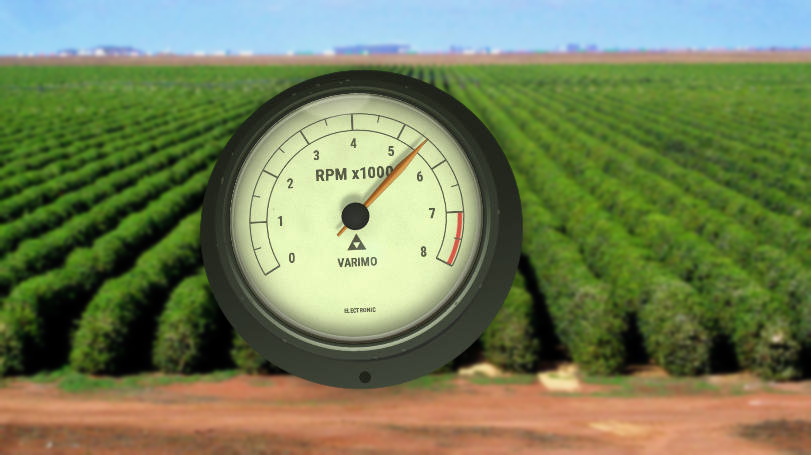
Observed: 5500 rpm
